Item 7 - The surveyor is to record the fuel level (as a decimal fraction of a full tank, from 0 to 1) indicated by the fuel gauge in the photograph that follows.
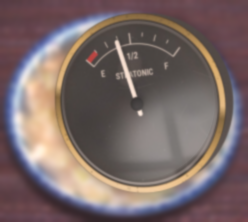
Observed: 0.375
